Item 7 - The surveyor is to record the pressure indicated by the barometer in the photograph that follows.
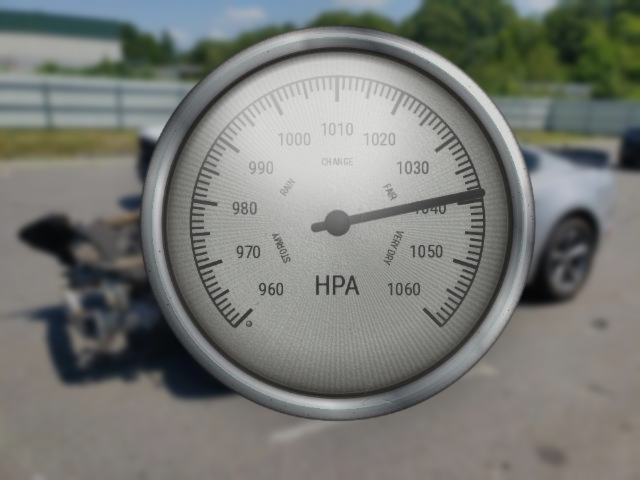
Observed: 1039 hPa
